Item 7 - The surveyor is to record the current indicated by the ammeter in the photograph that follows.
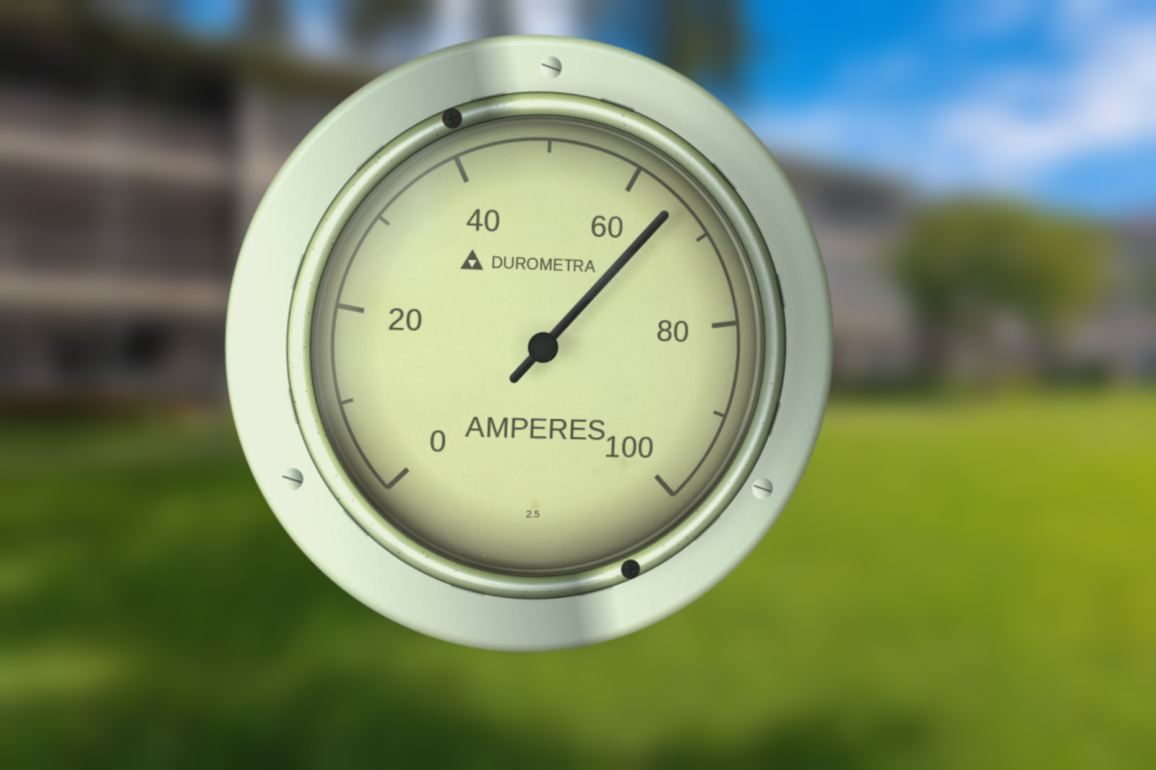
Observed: 65 A
